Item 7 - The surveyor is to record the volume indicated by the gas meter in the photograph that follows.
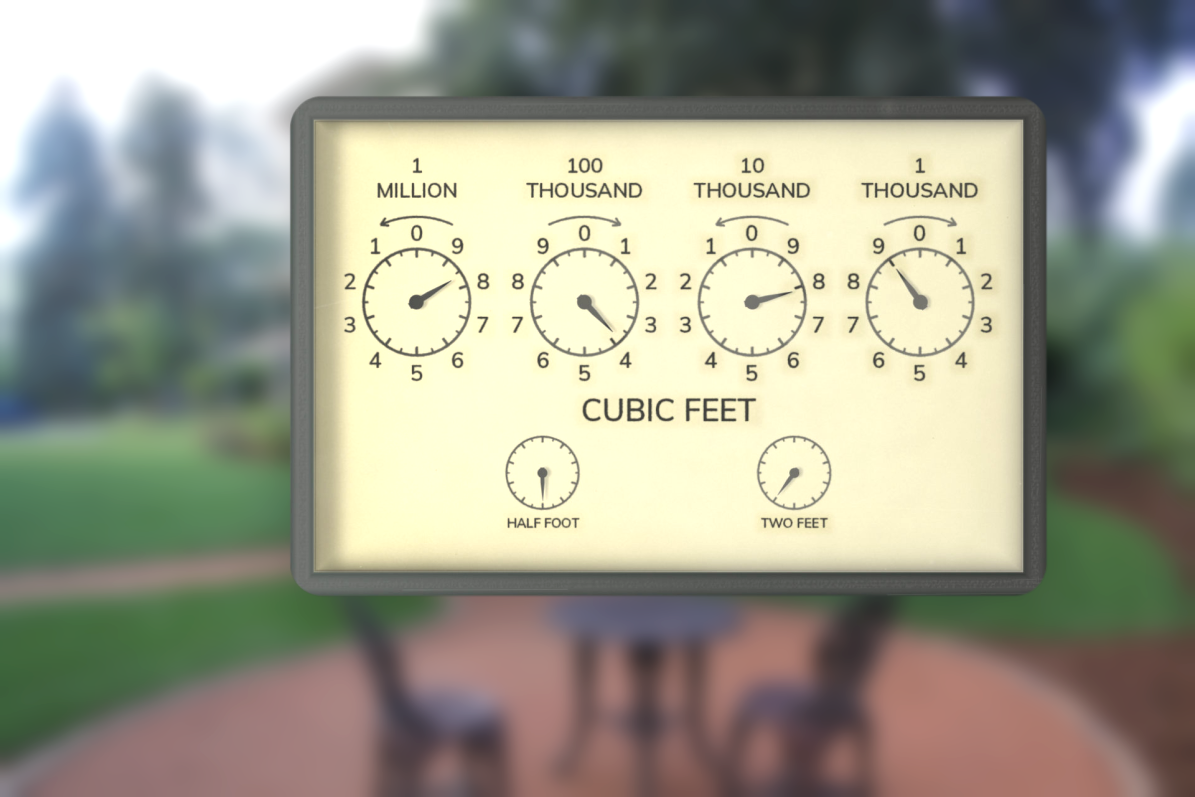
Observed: 837900 ft³
